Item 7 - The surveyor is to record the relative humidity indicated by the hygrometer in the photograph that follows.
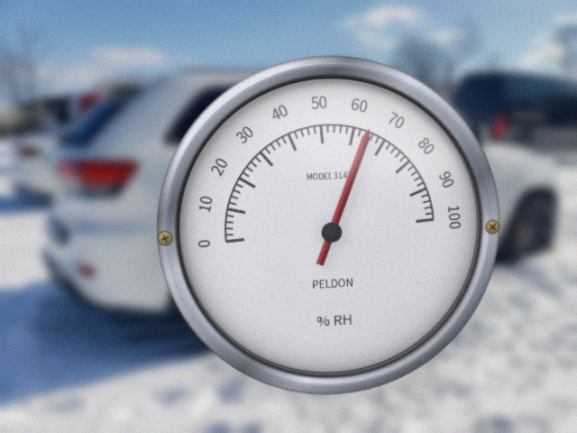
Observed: 64 %
